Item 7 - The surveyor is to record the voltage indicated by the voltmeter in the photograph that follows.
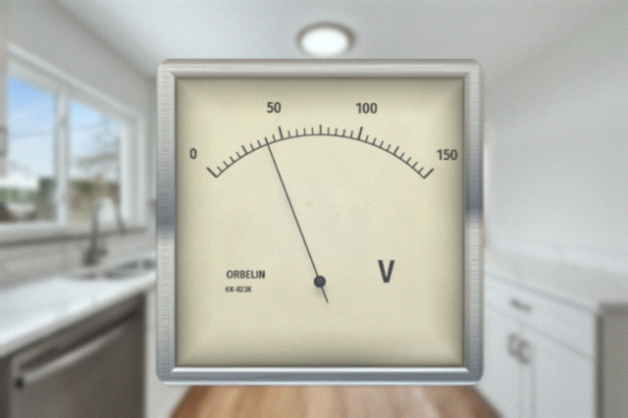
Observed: 40 V
